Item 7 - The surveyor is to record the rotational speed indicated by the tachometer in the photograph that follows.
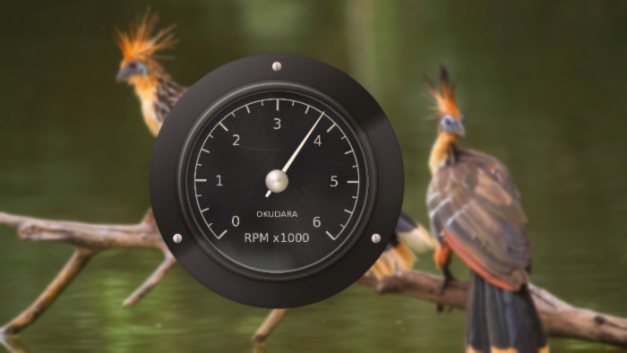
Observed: 3750 rpm
